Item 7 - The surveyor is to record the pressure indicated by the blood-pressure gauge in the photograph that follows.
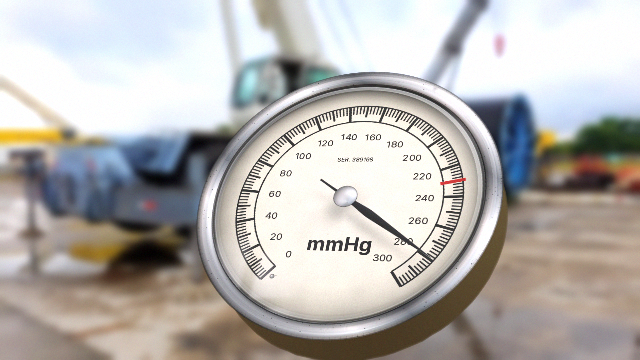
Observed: 280 mmHg
